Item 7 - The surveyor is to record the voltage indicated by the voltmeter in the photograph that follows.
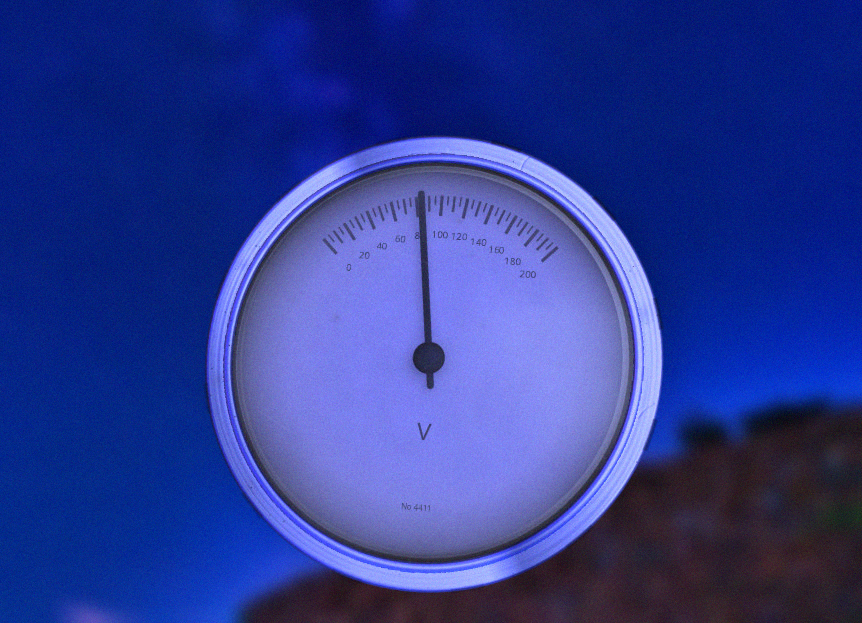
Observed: 85 V
